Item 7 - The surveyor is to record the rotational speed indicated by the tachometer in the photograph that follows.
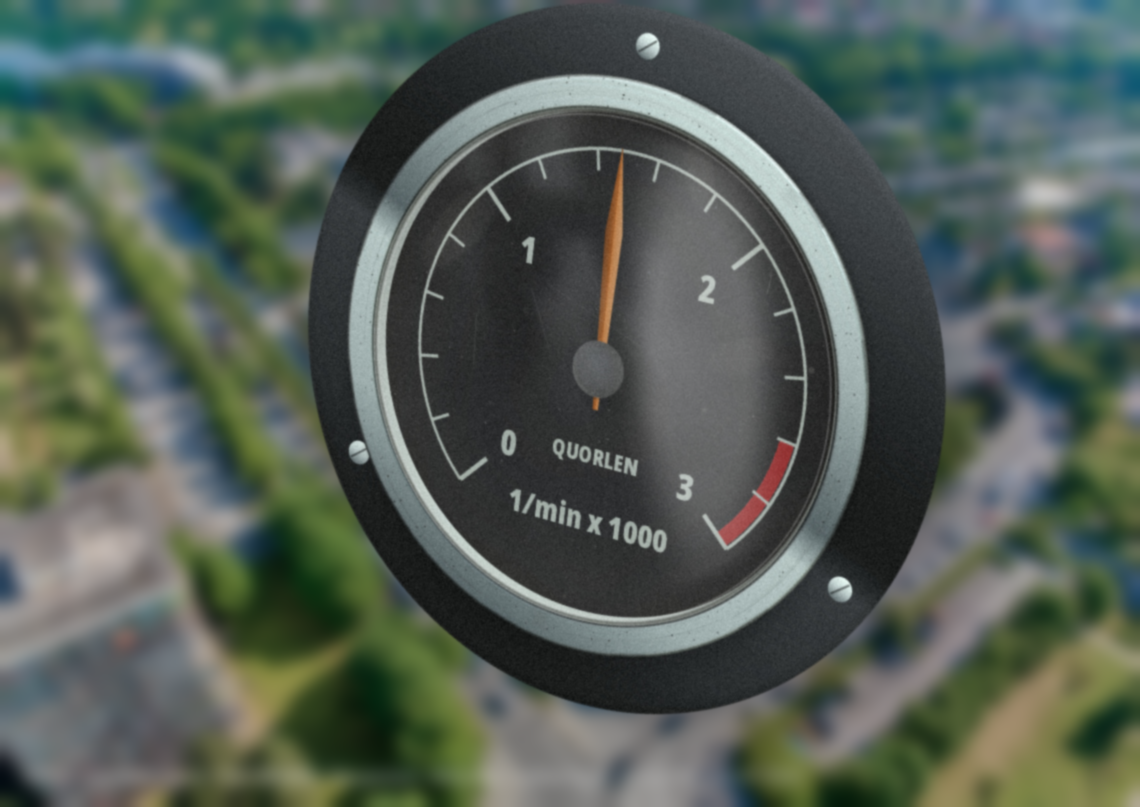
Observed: 1500 rpm
